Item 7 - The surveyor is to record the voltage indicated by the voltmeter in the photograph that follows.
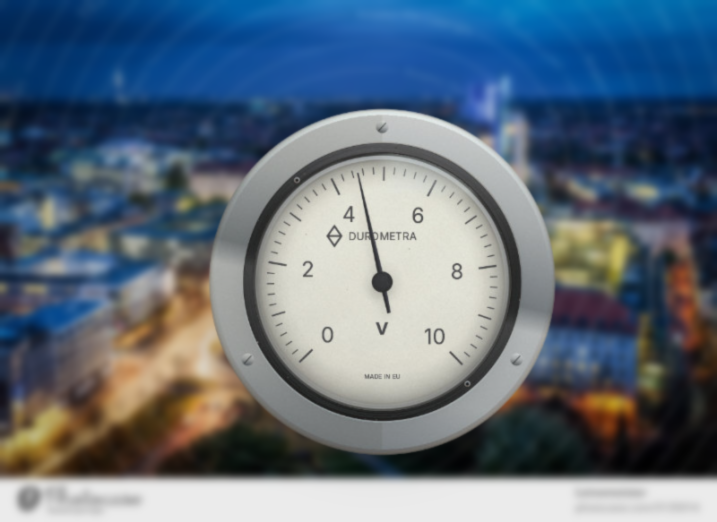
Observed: 4.5 V
